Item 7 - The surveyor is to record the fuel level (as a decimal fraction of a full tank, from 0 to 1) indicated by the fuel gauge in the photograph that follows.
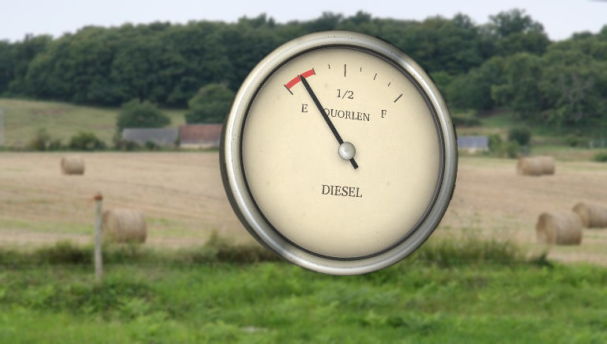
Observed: 0.125
